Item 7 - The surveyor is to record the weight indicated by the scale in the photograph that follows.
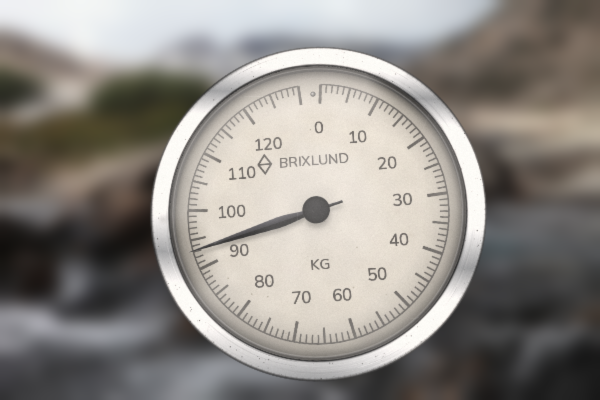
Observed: 93 kg
